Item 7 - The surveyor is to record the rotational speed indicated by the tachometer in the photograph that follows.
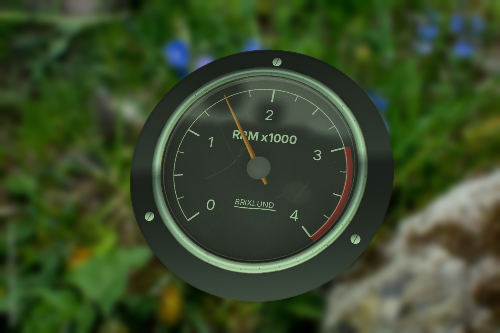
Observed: 1500 rpm
